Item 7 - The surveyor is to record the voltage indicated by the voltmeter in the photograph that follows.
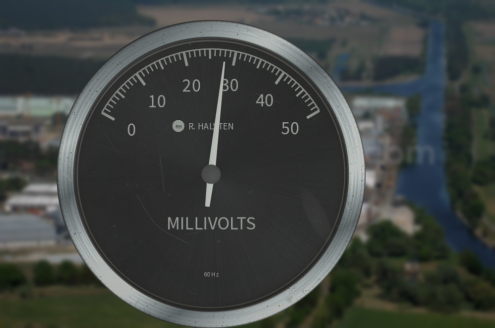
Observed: 28 mV
